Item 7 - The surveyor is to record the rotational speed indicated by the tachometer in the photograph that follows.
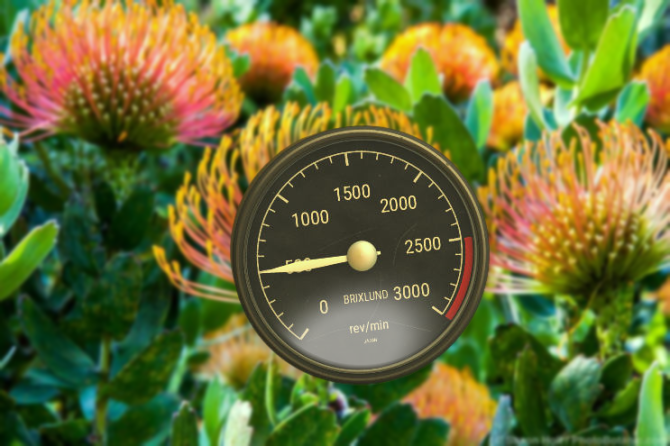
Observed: 500 rpm
